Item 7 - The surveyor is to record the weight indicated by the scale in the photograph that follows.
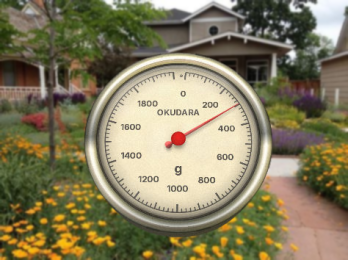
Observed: 300 g
